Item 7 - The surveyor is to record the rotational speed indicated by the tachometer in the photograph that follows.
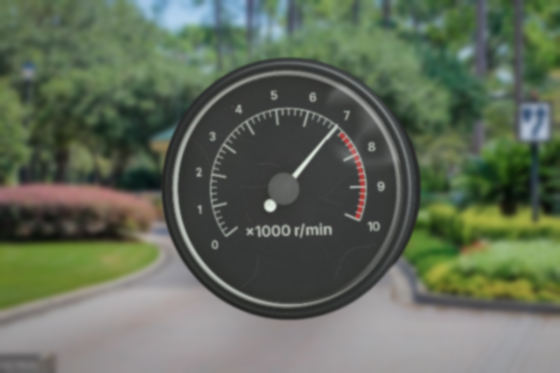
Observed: 7000 rpm
